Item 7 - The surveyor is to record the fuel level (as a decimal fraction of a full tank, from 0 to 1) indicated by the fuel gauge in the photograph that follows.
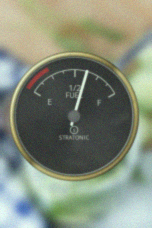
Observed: 0.625
